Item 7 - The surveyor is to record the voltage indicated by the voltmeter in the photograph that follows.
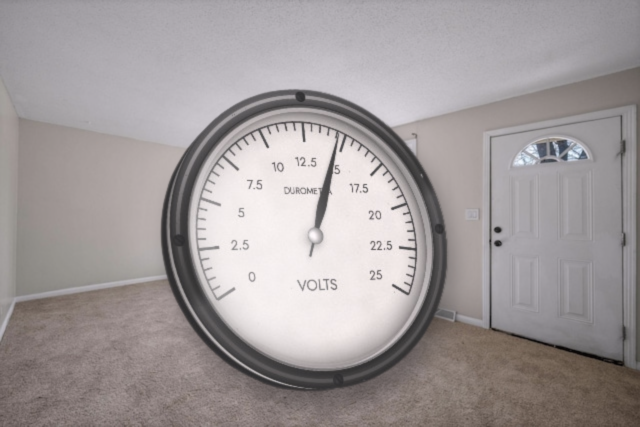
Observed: 14.5 V
